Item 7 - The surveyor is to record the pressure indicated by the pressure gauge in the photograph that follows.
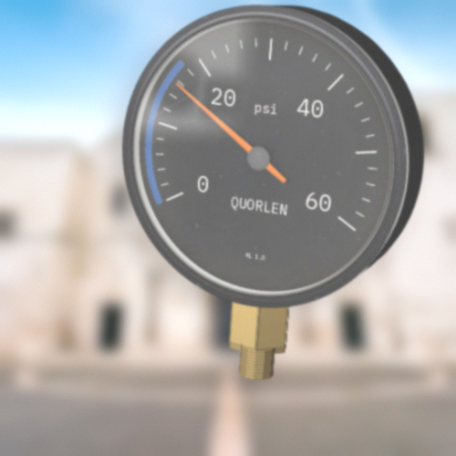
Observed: 16 psi
